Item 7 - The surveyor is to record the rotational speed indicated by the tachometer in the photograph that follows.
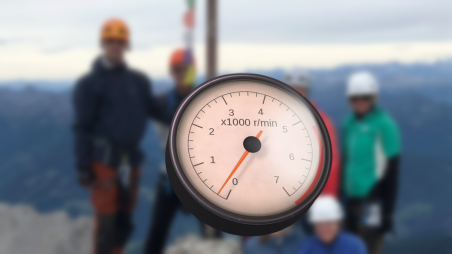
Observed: 200 rpm
